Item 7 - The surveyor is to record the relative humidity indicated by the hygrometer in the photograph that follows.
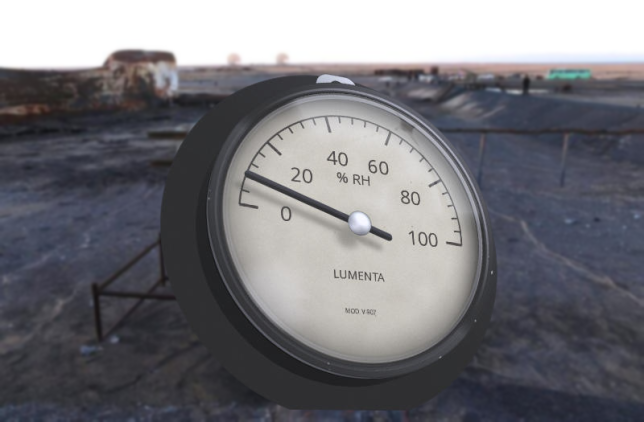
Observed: 8 %
